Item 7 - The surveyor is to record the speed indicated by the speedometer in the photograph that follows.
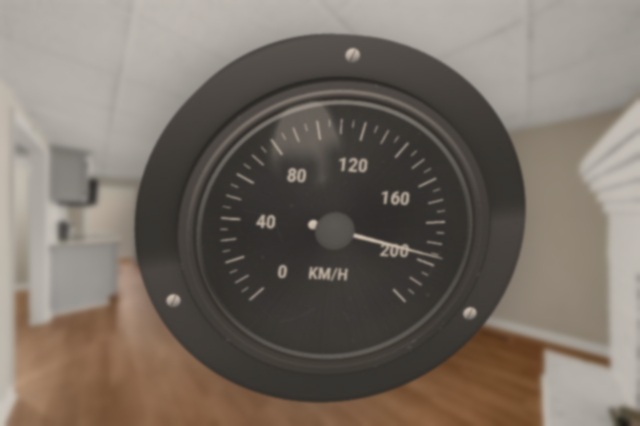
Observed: 195 km/h
